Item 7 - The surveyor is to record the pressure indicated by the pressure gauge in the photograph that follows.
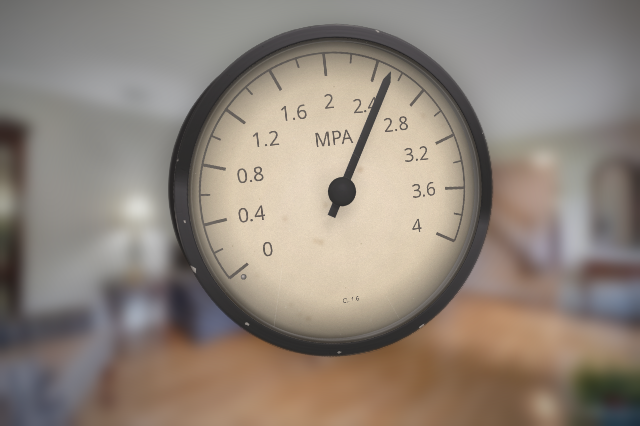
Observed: 2.5 MPa
